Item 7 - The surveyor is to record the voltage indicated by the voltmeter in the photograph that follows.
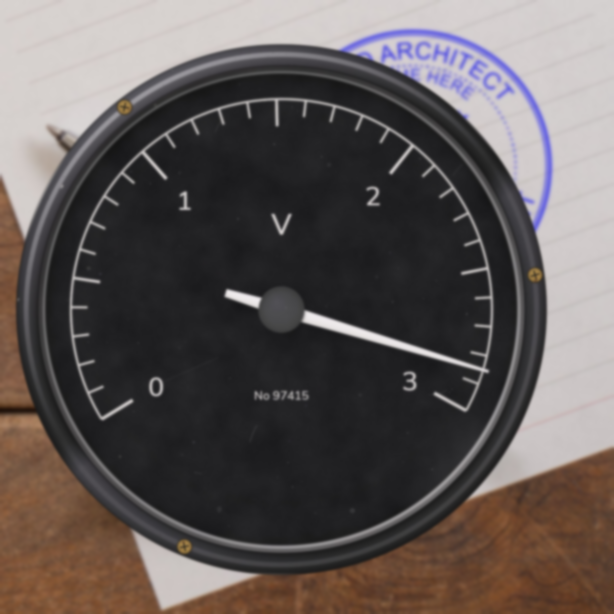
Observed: 2.85 V
